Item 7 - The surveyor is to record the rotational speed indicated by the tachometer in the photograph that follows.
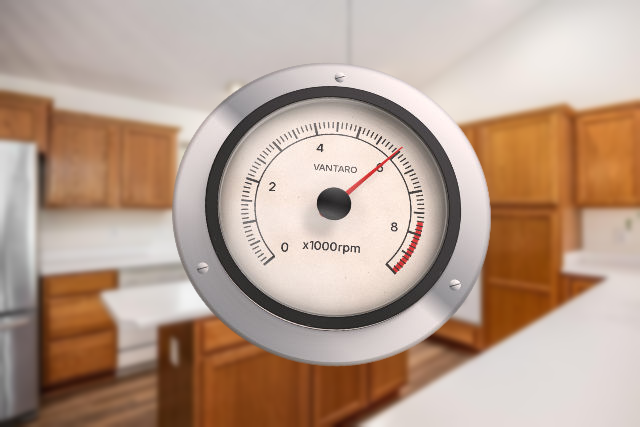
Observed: 6000 rpm
